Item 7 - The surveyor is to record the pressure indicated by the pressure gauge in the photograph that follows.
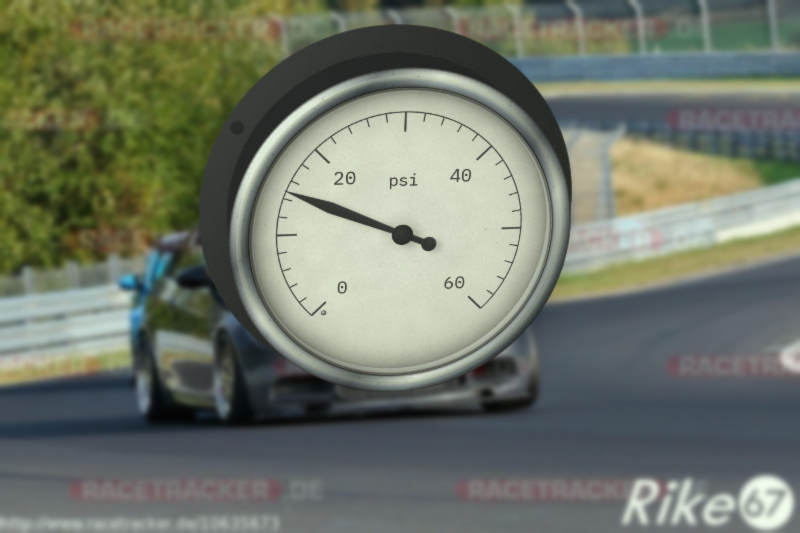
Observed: 15 psi
